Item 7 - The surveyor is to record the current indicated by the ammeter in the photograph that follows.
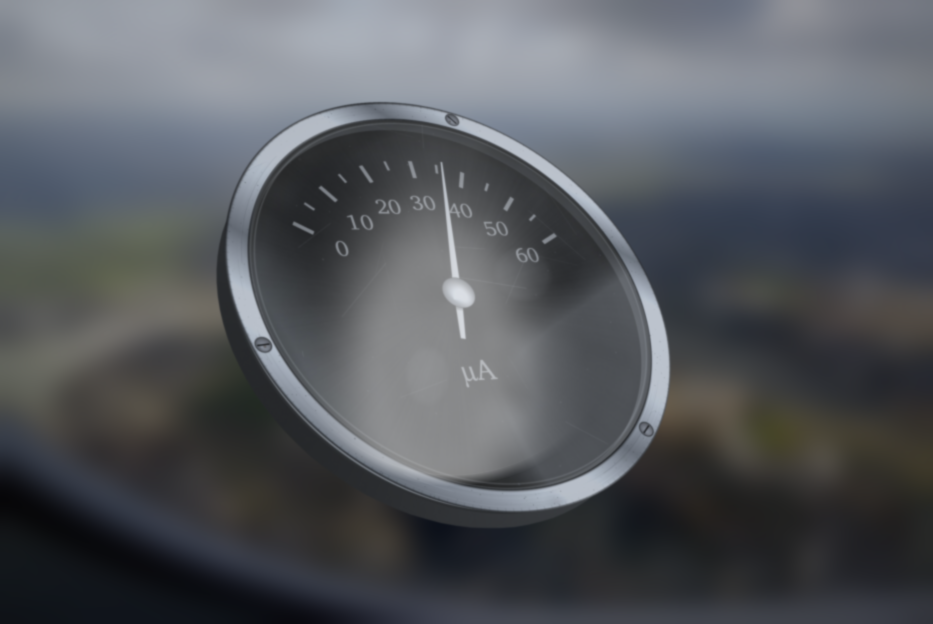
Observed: 35 µA
